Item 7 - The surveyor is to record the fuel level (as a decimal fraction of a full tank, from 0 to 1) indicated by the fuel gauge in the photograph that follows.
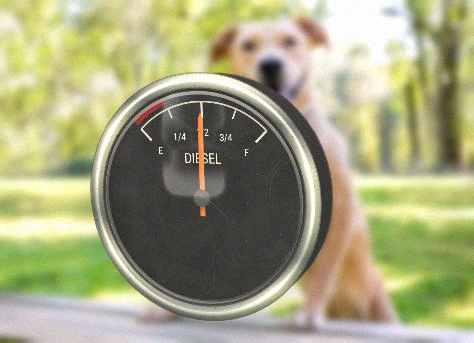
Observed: 0.5
